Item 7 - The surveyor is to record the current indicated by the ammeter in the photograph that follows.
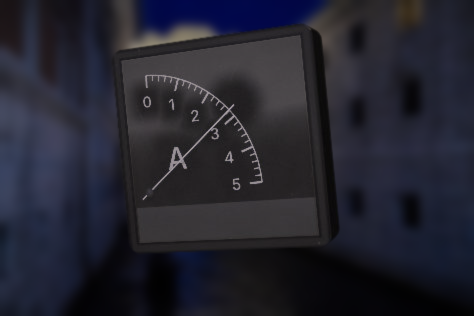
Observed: 2.8 A
